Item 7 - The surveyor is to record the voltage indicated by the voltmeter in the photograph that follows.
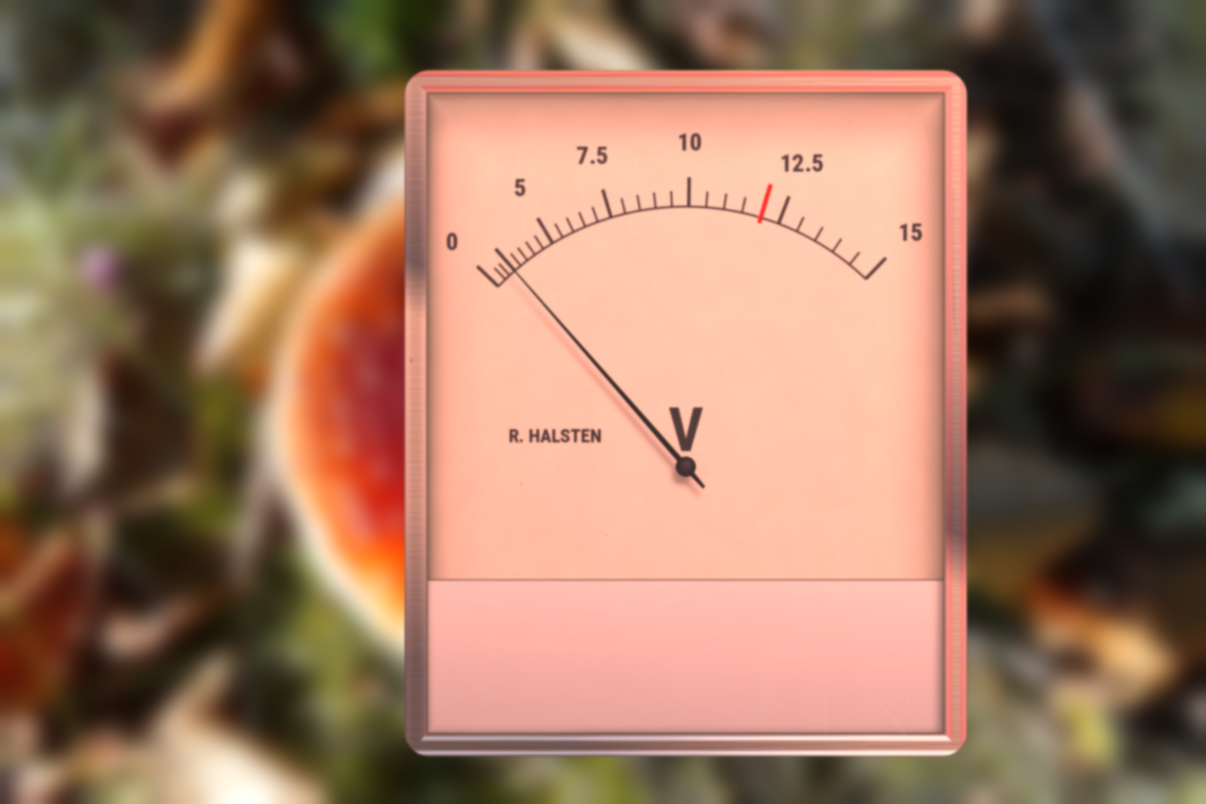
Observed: 2.5 V
